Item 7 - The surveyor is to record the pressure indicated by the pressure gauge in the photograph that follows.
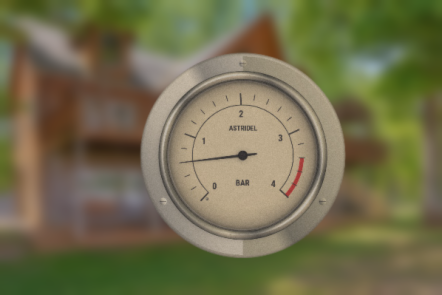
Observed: 0.6 bar
